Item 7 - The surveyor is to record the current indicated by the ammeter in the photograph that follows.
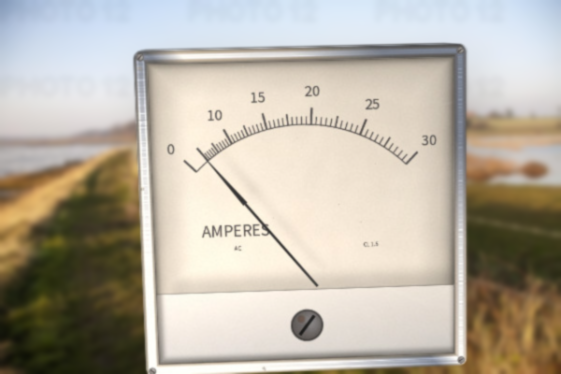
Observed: 5 A
